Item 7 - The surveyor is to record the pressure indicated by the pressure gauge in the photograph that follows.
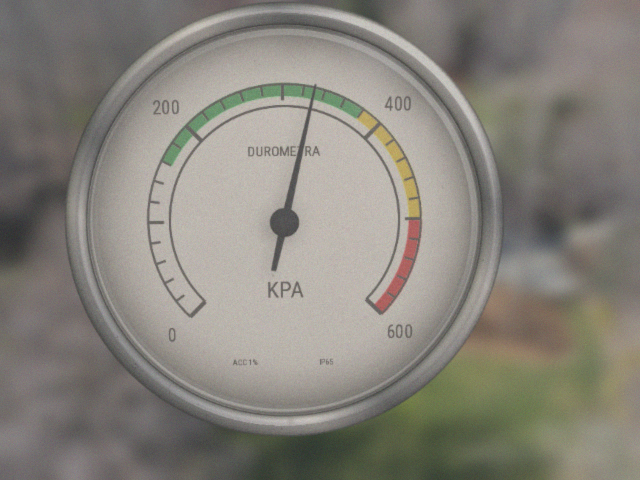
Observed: 330 kPa
